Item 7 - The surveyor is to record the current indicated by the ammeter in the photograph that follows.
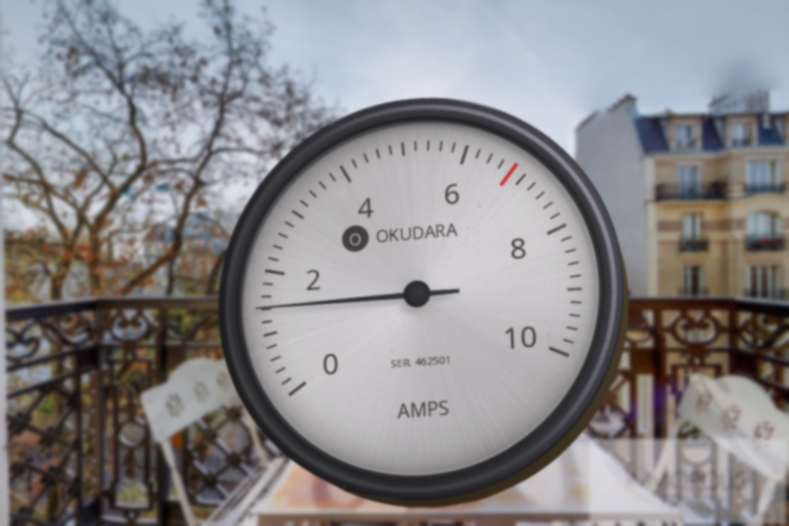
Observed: 1.4 A
